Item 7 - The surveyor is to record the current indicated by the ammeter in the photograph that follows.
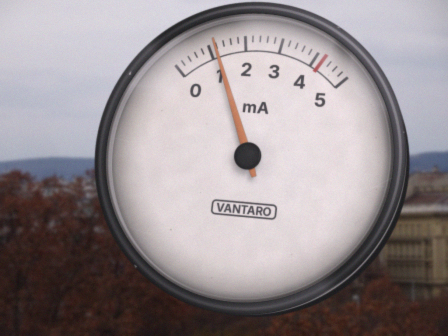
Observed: 1.2 mA
